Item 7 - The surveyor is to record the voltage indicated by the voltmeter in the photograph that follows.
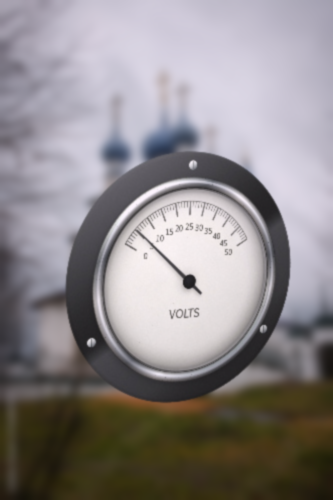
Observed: 5 V
